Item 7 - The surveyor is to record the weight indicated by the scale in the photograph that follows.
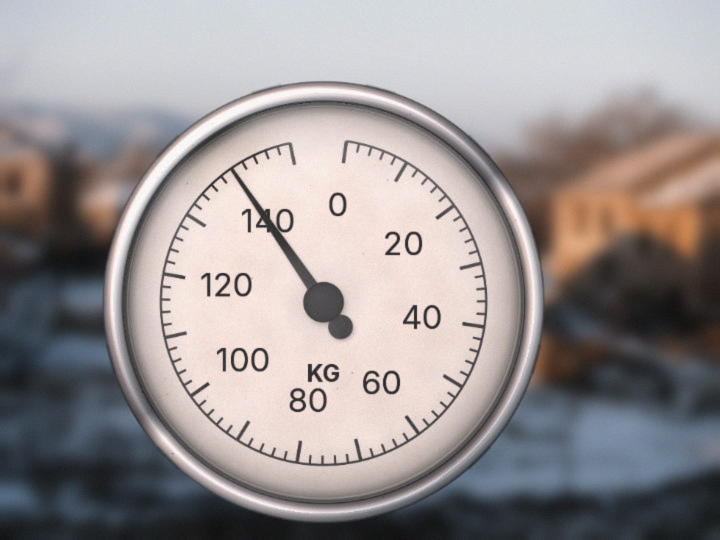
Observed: 140 kg
